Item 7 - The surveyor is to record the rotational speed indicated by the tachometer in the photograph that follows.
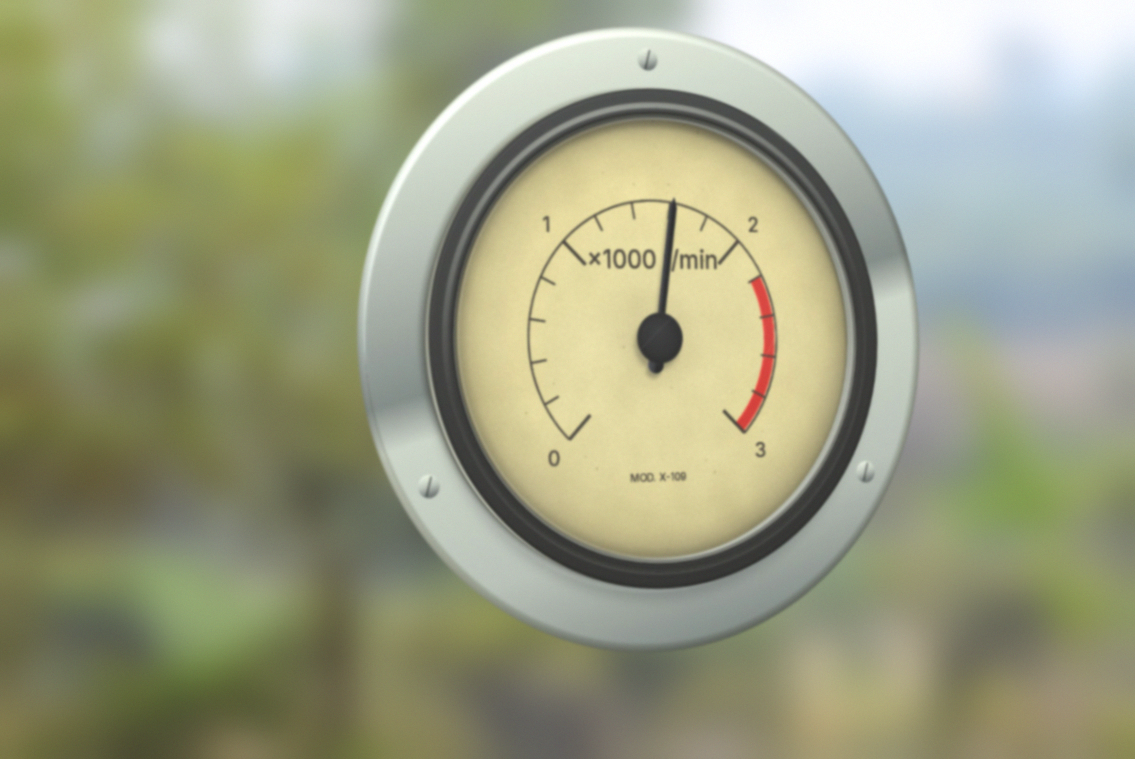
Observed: 1600 rpm
